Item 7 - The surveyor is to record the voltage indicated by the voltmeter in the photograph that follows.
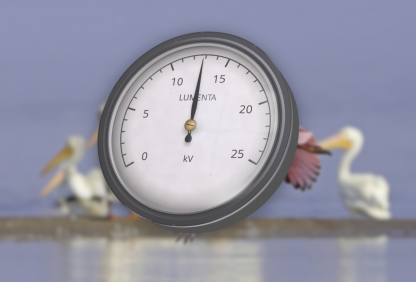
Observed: 13 kV
